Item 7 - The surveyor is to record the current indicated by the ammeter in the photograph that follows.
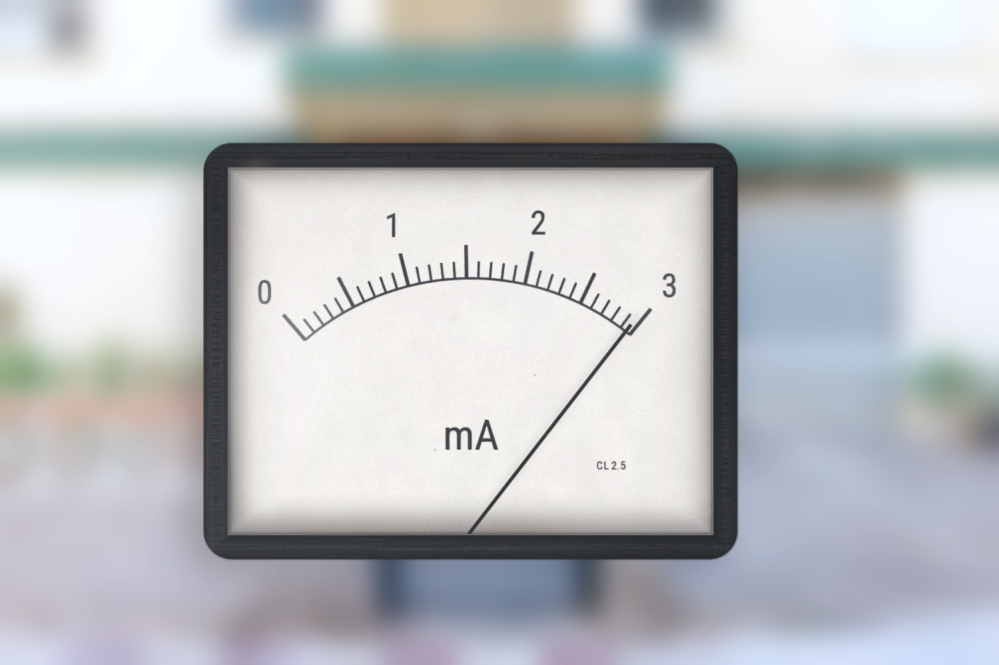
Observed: 2.95 mA
